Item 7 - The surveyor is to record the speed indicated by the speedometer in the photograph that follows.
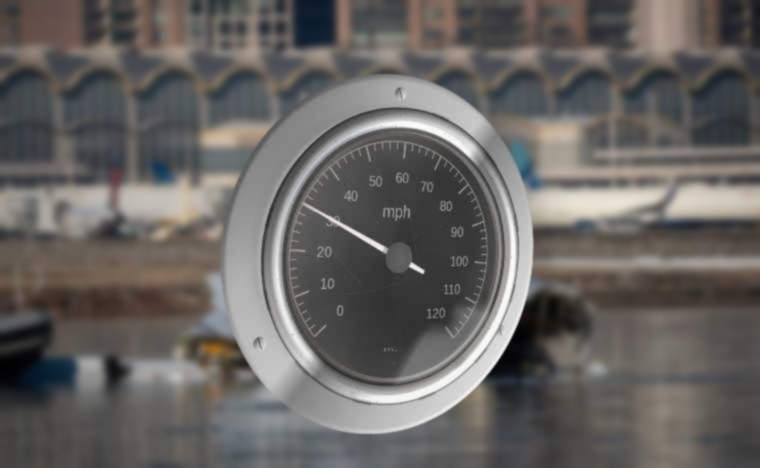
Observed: 30 mph
